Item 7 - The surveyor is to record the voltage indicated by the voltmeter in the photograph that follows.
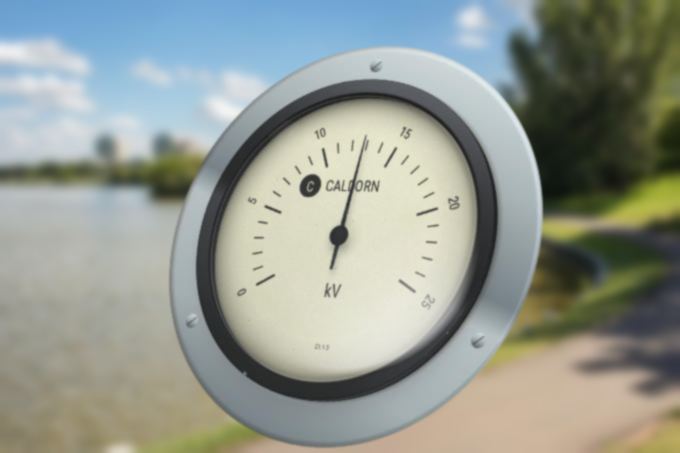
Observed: 13 kV
